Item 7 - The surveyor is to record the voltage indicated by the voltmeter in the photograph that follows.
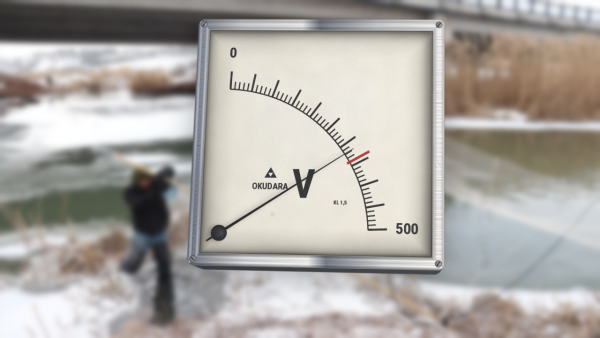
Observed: 320 V
